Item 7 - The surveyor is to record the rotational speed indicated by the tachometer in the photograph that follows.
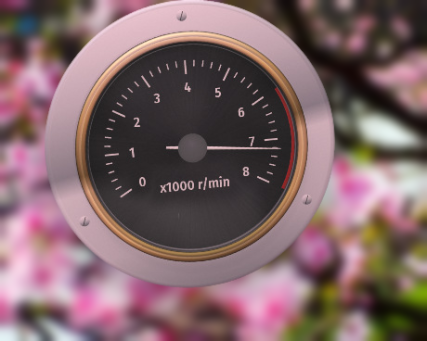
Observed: 7200 rpm
